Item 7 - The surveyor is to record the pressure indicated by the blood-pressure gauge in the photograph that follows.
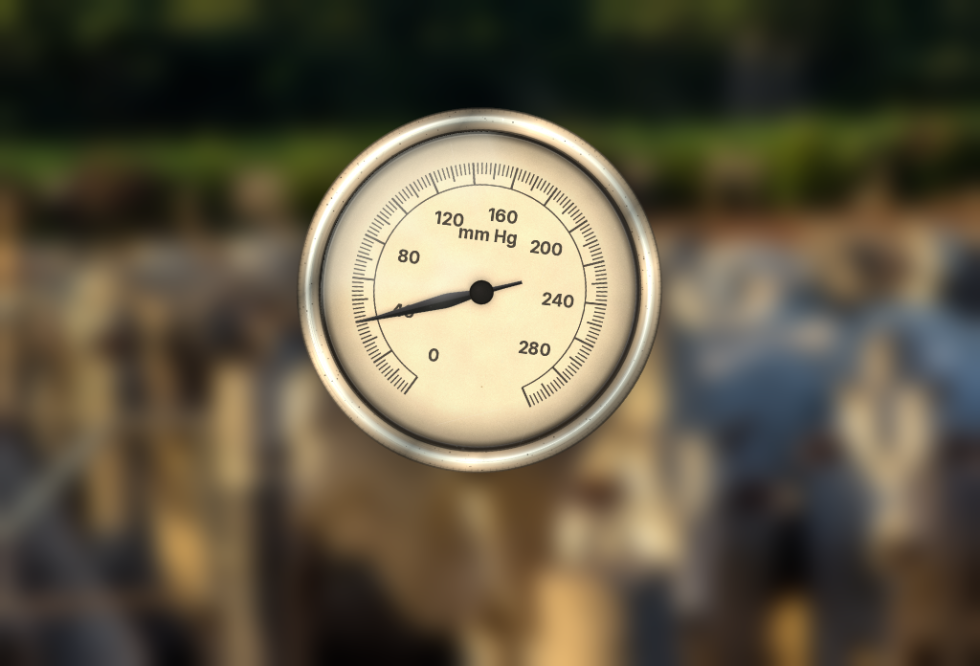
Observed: 40 mmHg
